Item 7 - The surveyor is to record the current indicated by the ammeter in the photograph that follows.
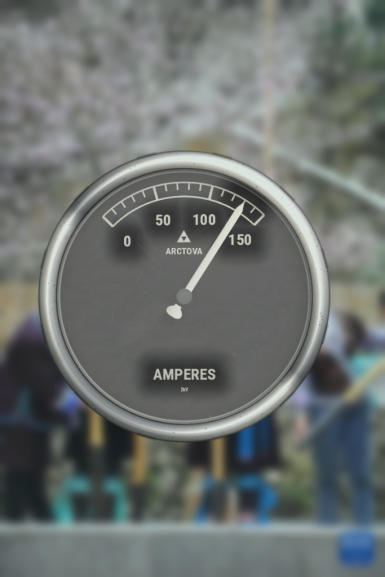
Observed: 130 A
